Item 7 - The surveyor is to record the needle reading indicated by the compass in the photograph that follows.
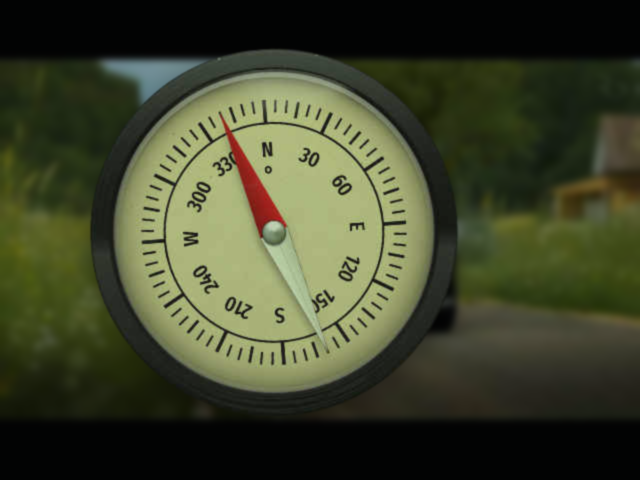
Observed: 340 °
